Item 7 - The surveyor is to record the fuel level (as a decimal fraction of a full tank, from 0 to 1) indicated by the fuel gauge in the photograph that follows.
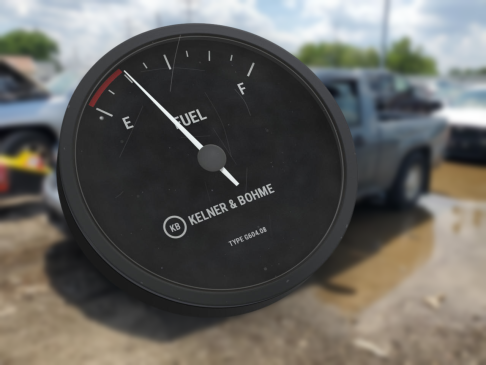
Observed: 0.25
